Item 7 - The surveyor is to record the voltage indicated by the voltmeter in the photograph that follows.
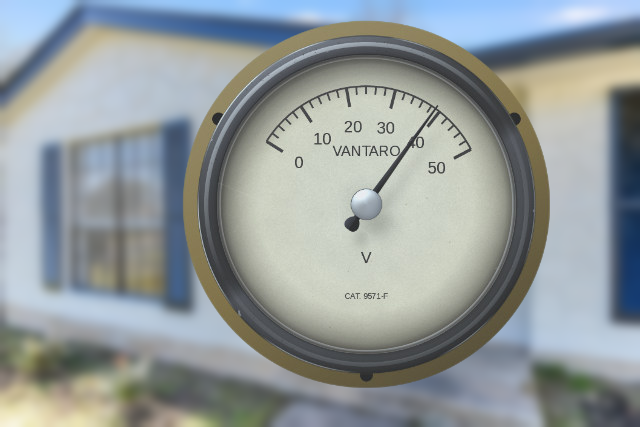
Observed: 39 V
